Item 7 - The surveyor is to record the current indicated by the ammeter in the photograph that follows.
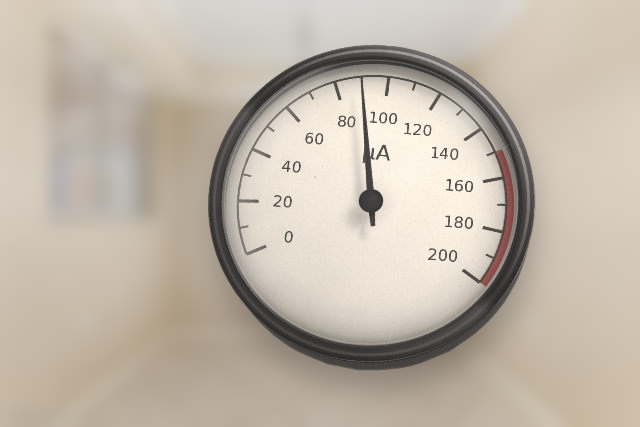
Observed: 90 µA
